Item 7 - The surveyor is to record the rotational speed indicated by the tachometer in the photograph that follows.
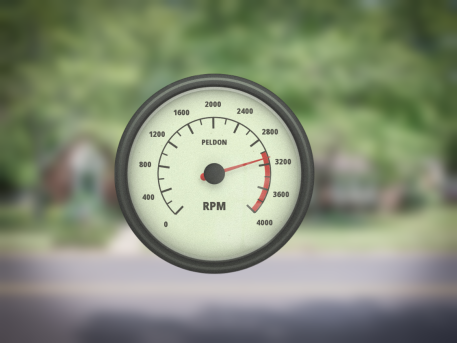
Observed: 3100 rpm
